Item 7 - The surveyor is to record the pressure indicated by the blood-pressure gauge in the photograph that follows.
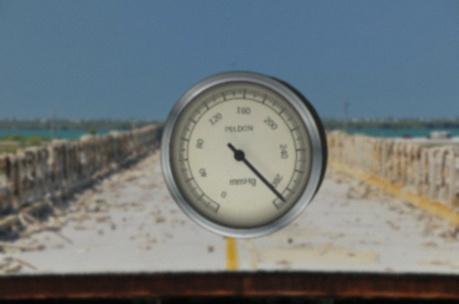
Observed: 290 mmHg
